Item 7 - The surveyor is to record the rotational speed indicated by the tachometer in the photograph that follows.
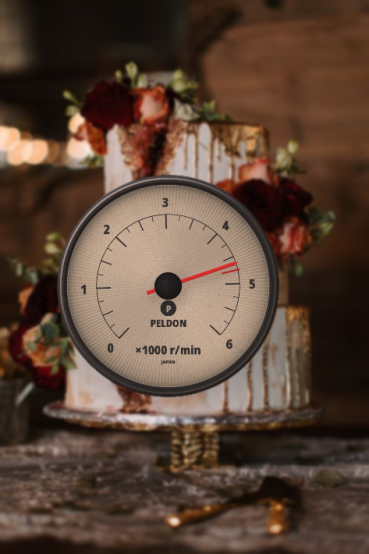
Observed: 4625 rpm
